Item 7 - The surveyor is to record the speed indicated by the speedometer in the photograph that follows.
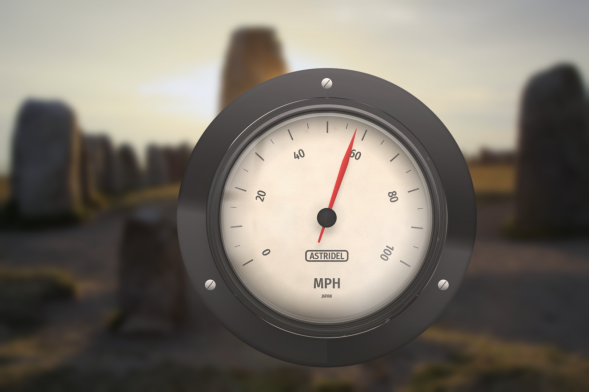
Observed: 57.5 mph
